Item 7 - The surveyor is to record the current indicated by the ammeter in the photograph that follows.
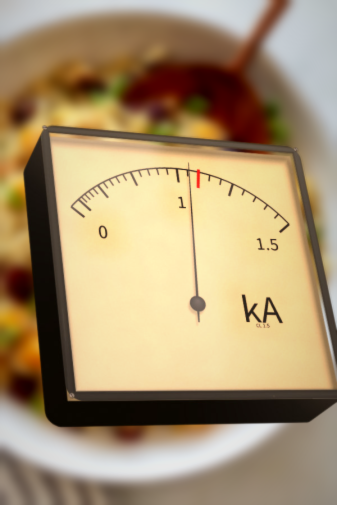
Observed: 1.05 kA
